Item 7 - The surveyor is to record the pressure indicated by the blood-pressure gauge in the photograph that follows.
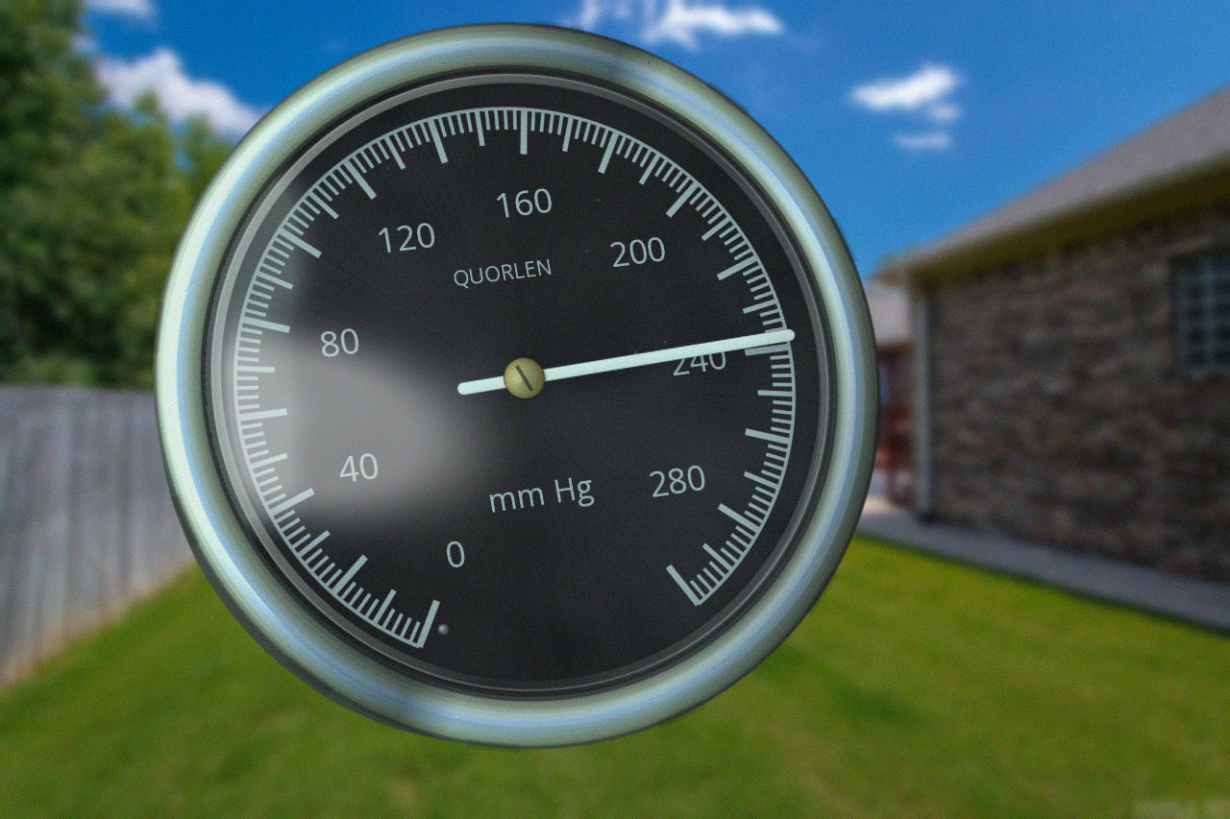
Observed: 238 mmHg
